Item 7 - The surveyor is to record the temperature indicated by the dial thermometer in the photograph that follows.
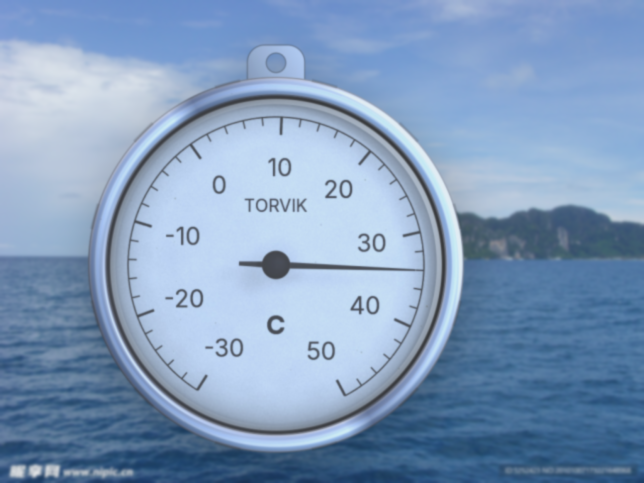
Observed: 34 °C
